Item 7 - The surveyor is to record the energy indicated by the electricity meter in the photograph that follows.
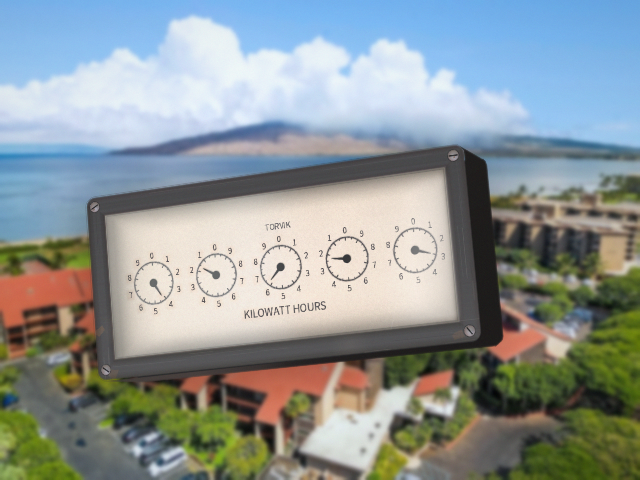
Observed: 41623 kWh
